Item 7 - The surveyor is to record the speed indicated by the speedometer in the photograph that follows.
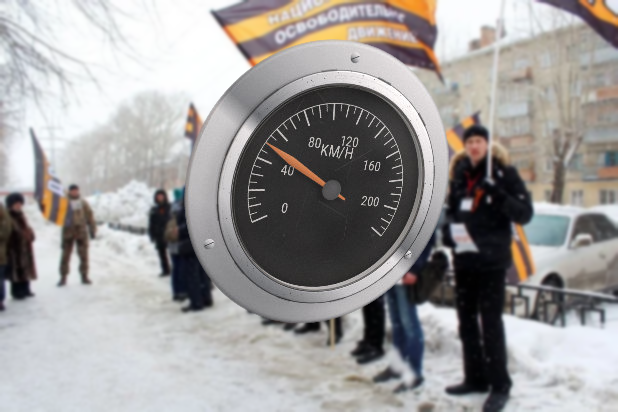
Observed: 50 km/h
